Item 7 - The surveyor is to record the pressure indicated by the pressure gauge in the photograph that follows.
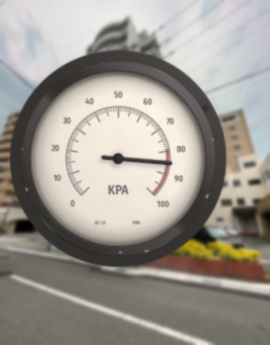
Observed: 85 kPa
